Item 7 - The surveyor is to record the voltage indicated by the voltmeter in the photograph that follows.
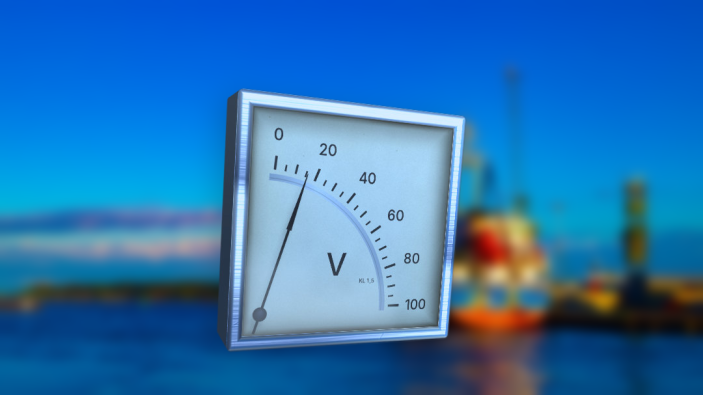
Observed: 15 V
